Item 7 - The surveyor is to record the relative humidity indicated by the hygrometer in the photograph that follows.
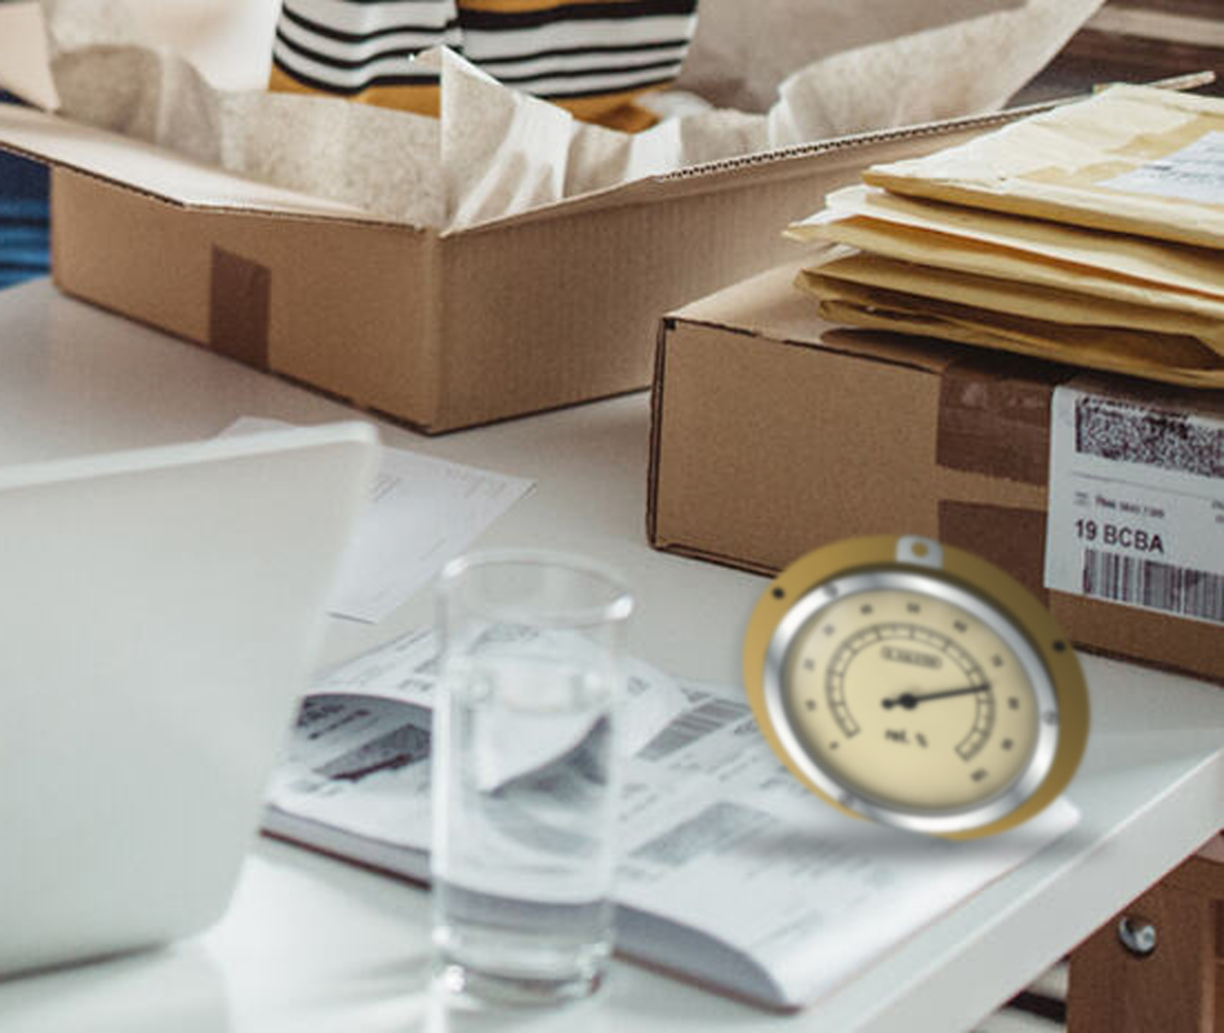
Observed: 75 %
